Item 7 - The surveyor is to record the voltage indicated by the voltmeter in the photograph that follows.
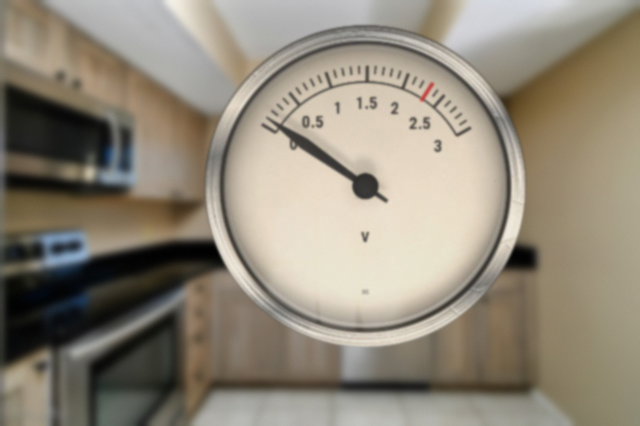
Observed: 0.1 V
